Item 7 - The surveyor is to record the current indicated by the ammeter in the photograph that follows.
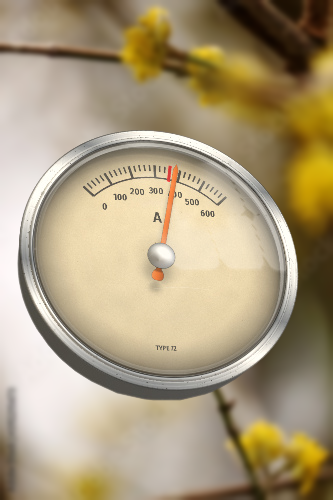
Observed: 380 A
